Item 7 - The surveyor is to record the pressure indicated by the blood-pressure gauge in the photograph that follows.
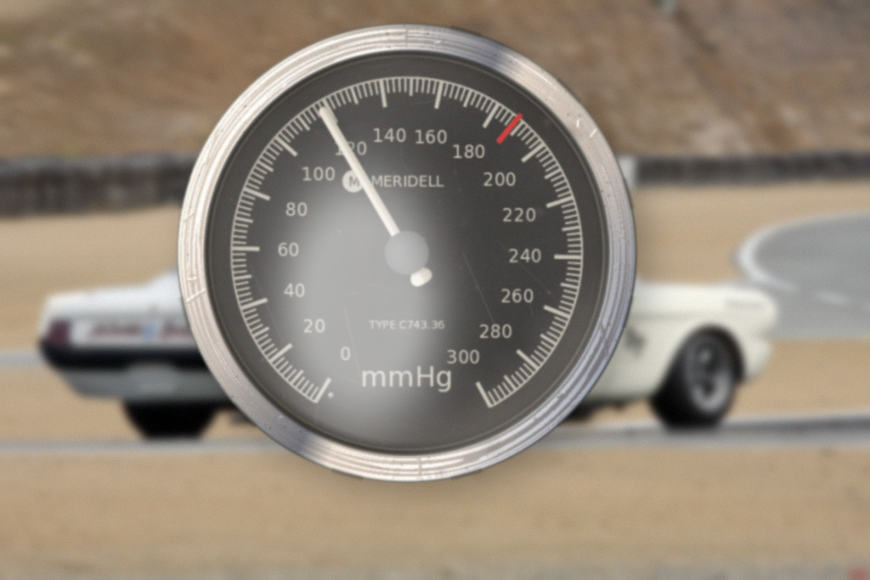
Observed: 118 mmHg
